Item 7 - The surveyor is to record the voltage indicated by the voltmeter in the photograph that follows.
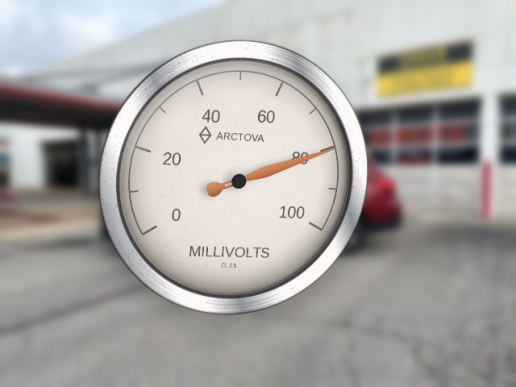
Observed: 80 mV
